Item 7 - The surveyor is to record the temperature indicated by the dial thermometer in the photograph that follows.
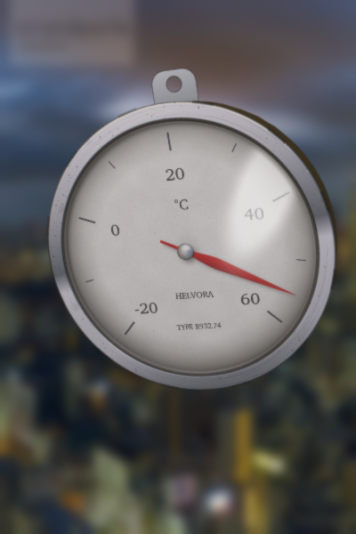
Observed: 55 °C
